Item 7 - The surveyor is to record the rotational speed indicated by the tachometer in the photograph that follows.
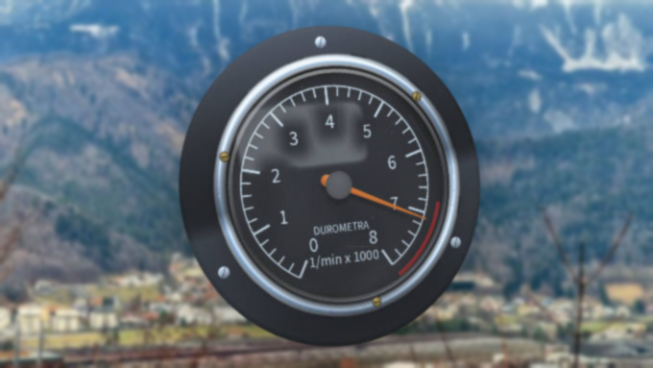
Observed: 7100 rpm
